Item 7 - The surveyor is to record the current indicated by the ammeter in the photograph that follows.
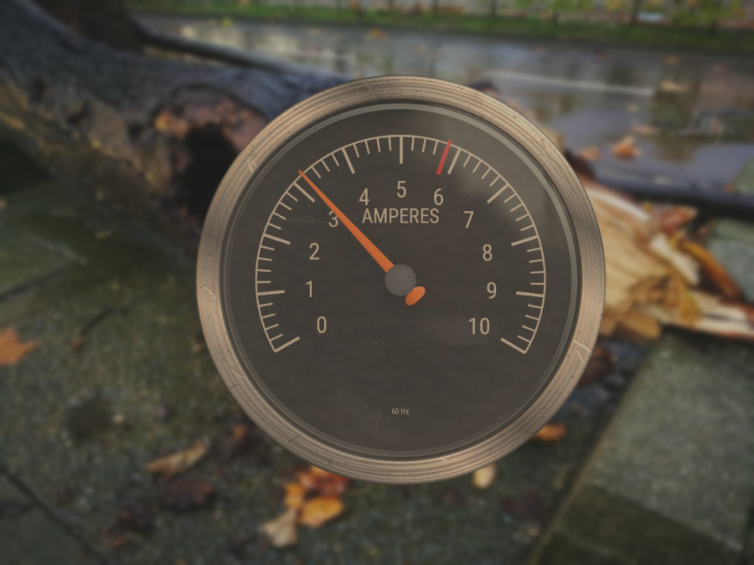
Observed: 3.2 A
